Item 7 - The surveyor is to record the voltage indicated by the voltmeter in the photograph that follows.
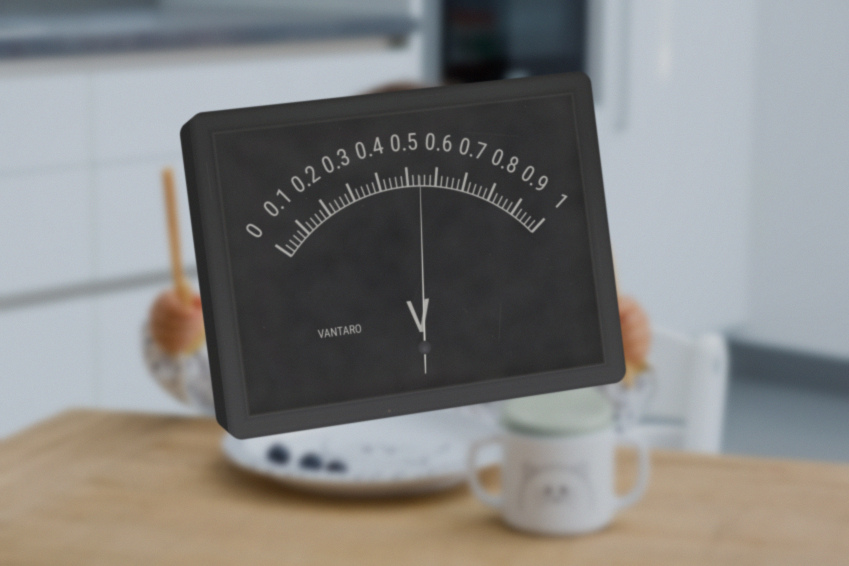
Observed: 0.54 V
